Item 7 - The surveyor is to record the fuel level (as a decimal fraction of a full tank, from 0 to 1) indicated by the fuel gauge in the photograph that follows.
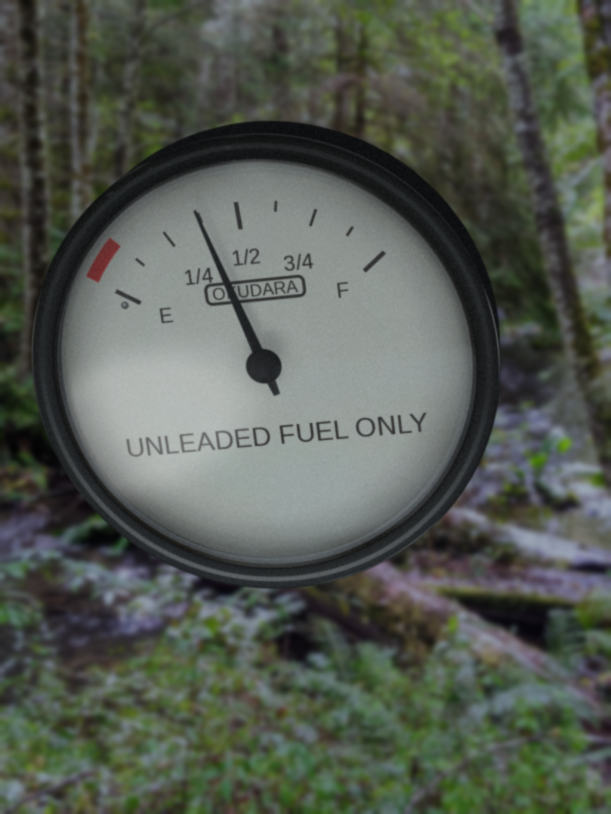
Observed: 0.375
